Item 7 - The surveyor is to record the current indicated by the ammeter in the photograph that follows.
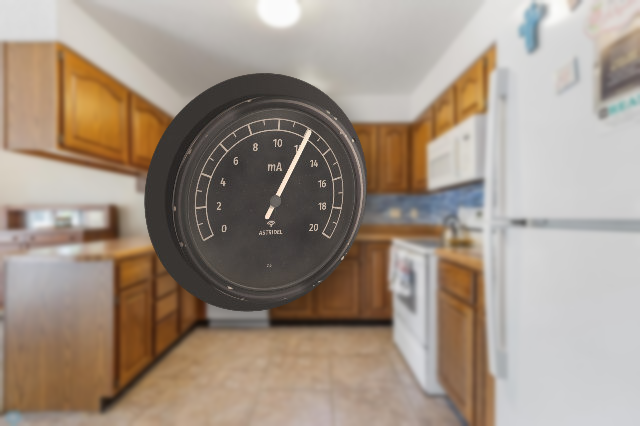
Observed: 12 mA
